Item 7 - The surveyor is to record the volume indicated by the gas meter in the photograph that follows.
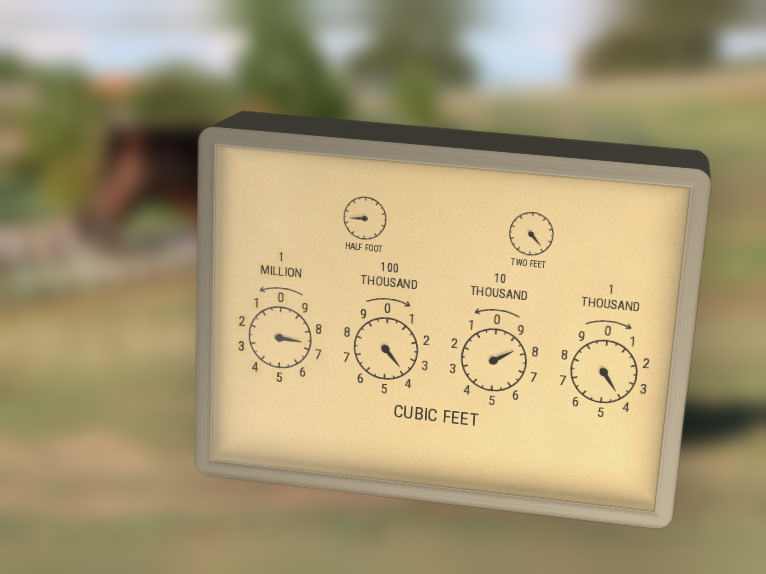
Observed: 738400 ft³
